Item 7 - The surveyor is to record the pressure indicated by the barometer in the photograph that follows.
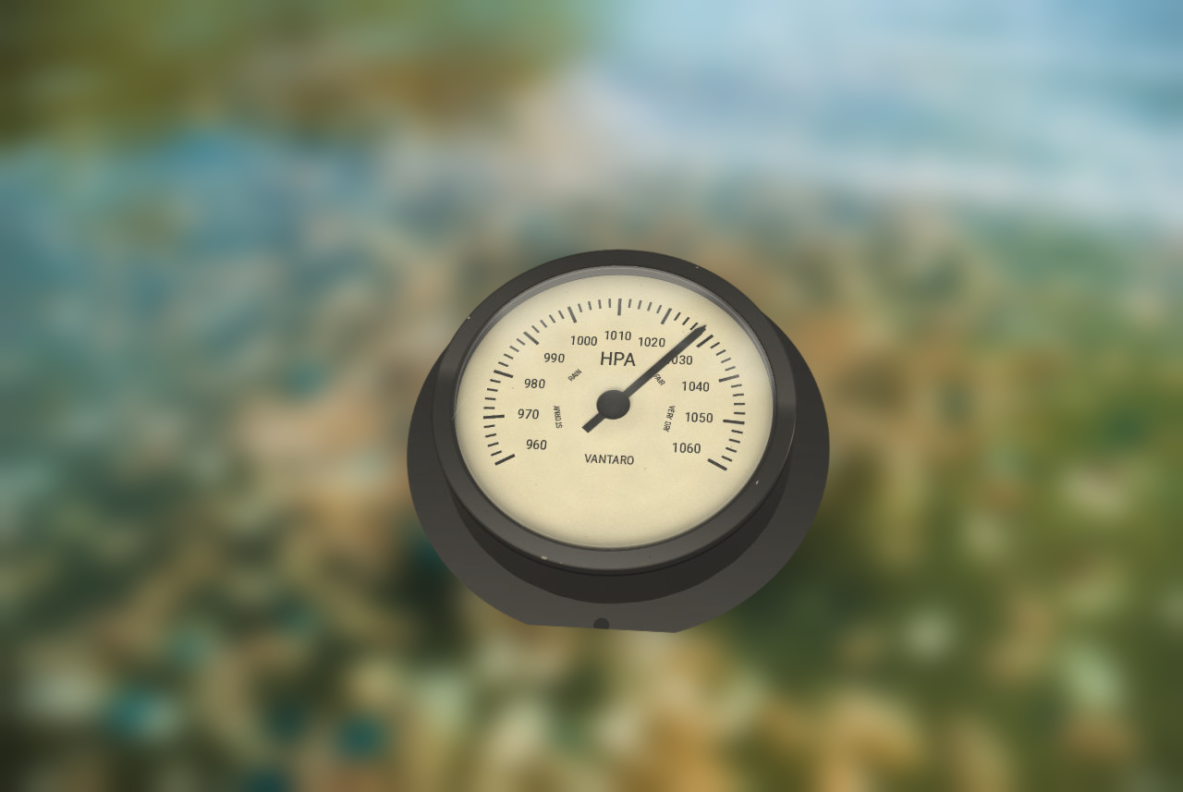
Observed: 1028 hPa
